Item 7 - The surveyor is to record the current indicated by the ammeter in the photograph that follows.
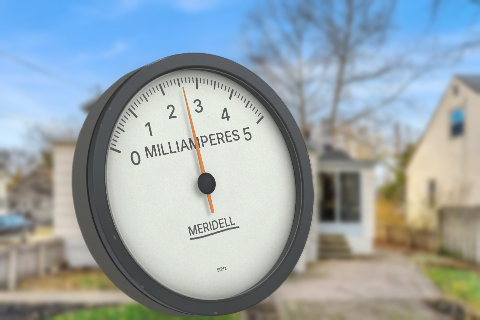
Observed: 2.5 mA
